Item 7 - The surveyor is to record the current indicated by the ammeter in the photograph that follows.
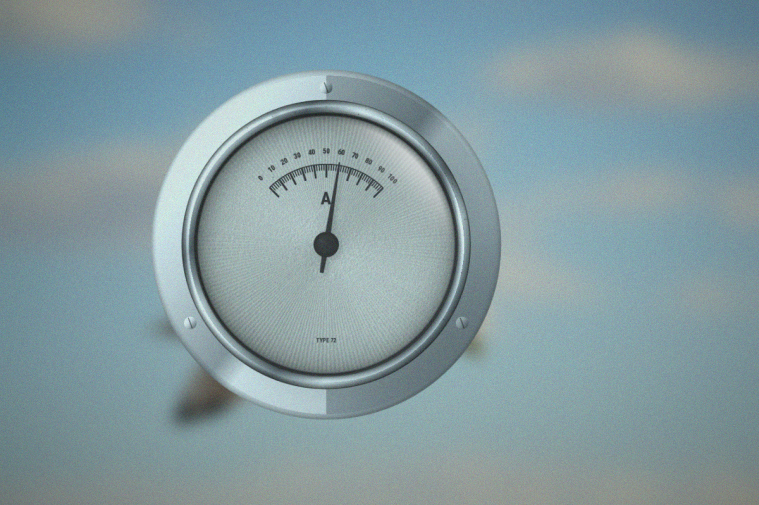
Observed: 60 A
